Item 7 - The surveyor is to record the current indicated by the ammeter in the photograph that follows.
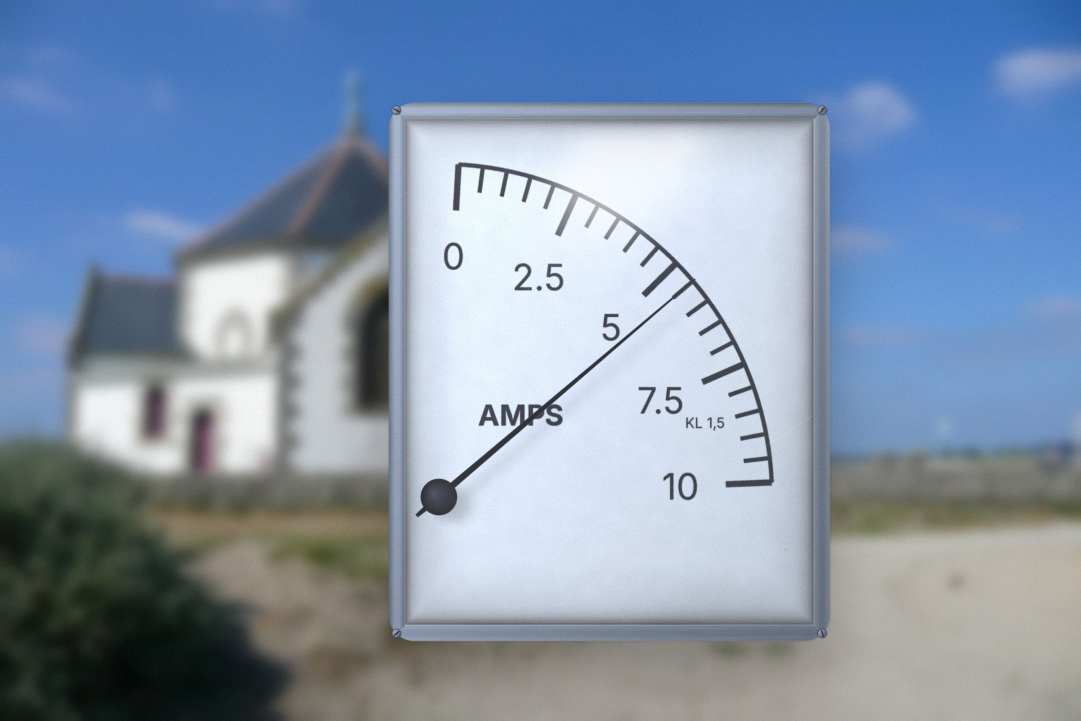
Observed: 5.5 A
